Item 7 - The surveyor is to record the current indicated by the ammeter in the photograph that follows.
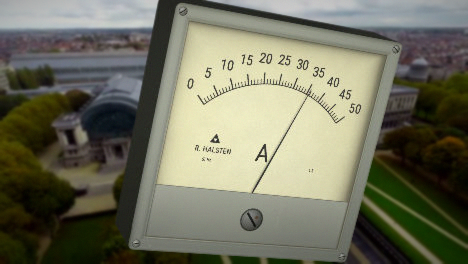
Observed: 35 A
